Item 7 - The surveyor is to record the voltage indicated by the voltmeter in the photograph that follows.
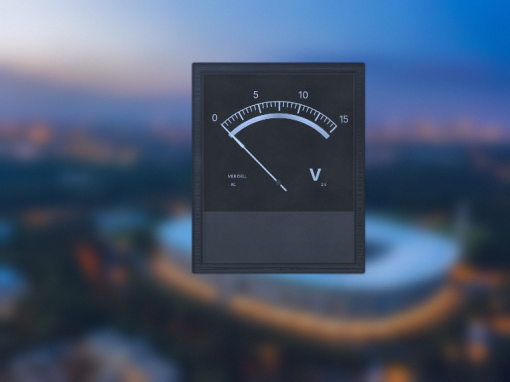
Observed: 0 V
